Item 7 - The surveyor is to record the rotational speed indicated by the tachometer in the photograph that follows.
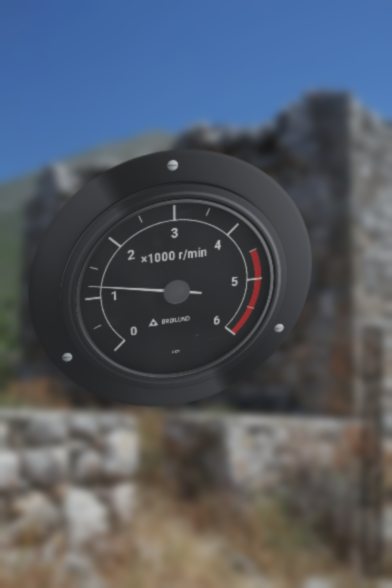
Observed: 1250 rpm
